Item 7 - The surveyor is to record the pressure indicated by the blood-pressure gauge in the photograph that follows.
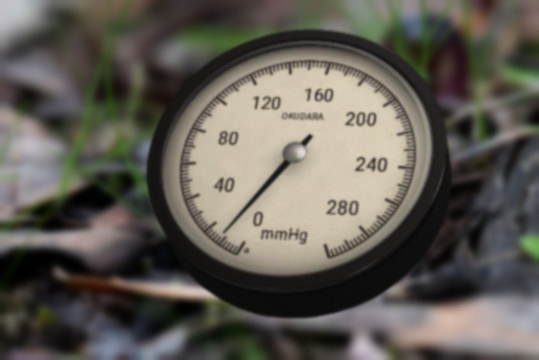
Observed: 10 mmHg
